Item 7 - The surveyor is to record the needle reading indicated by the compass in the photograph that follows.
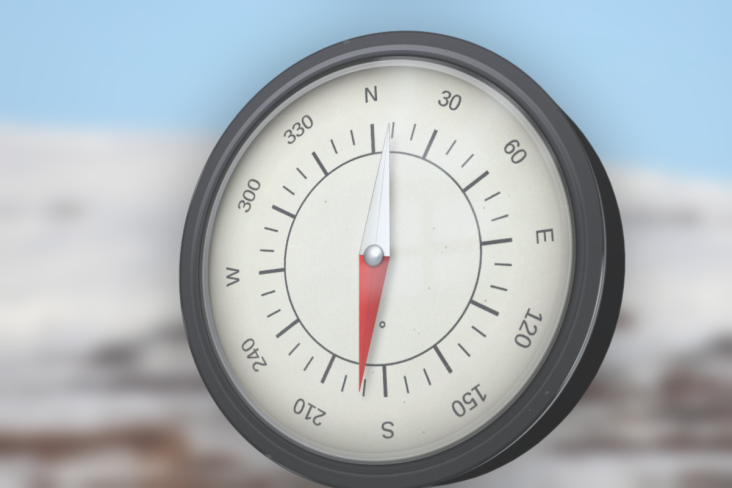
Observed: 190 °
